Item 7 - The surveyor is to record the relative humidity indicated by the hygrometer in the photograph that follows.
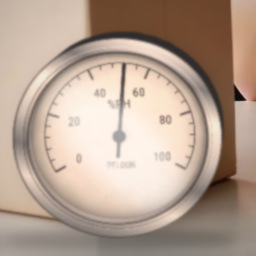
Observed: 52 %
